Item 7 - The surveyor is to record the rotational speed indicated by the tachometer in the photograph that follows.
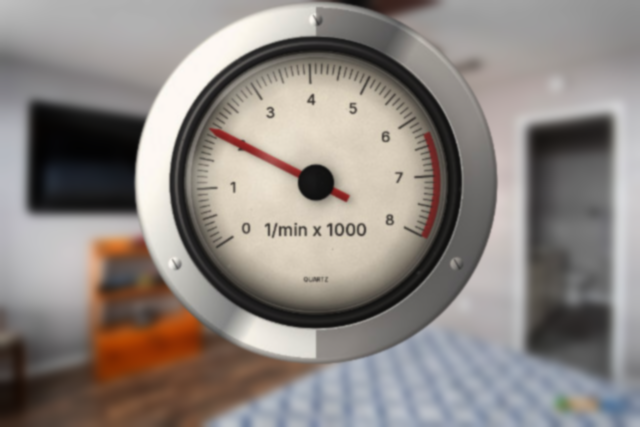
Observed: 2000 rpm
